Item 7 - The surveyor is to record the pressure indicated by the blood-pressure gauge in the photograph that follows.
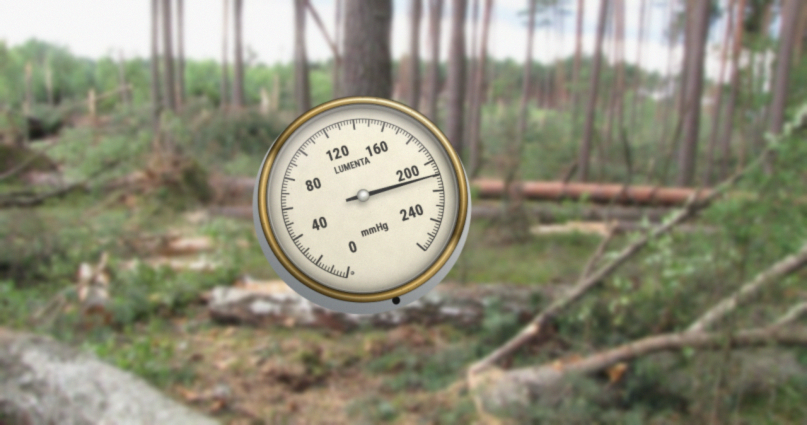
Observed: 210 mmHg
